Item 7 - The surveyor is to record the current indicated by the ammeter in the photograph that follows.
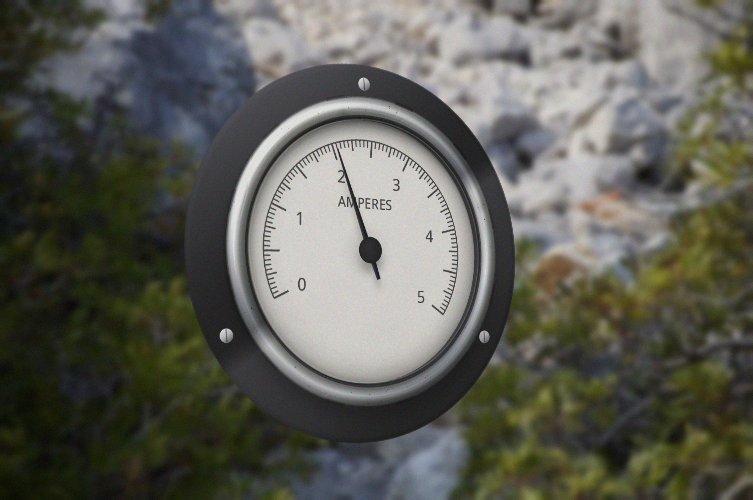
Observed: 2 A
